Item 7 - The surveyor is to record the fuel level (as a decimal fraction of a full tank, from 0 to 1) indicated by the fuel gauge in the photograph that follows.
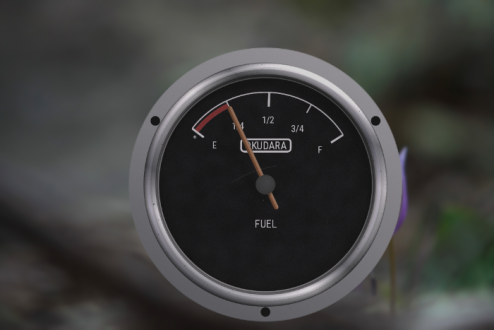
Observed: 0.25
